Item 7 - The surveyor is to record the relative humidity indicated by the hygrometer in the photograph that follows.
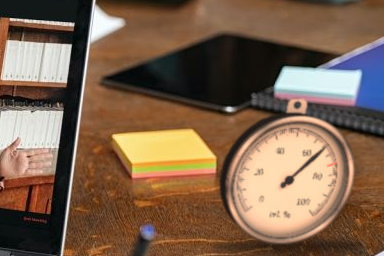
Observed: 65 %
